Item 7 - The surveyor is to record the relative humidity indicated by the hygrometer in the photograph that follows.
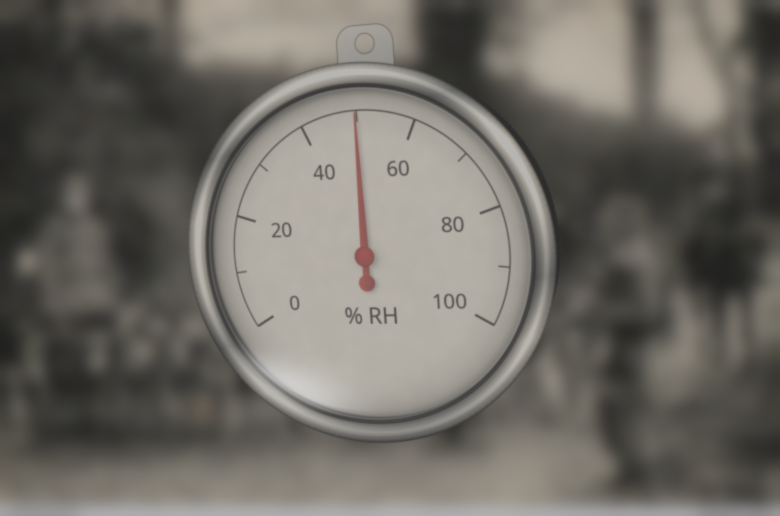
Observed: 50 %
